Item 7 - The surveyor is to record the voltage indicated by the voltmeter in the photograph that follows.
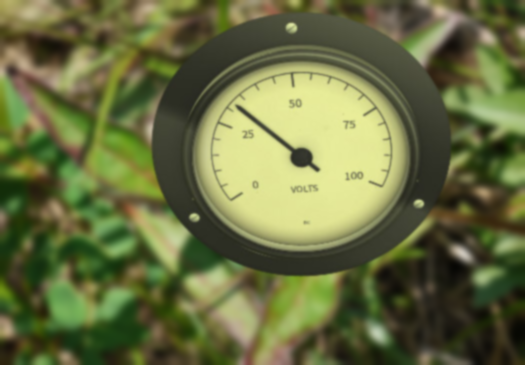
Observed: 32.5 V
